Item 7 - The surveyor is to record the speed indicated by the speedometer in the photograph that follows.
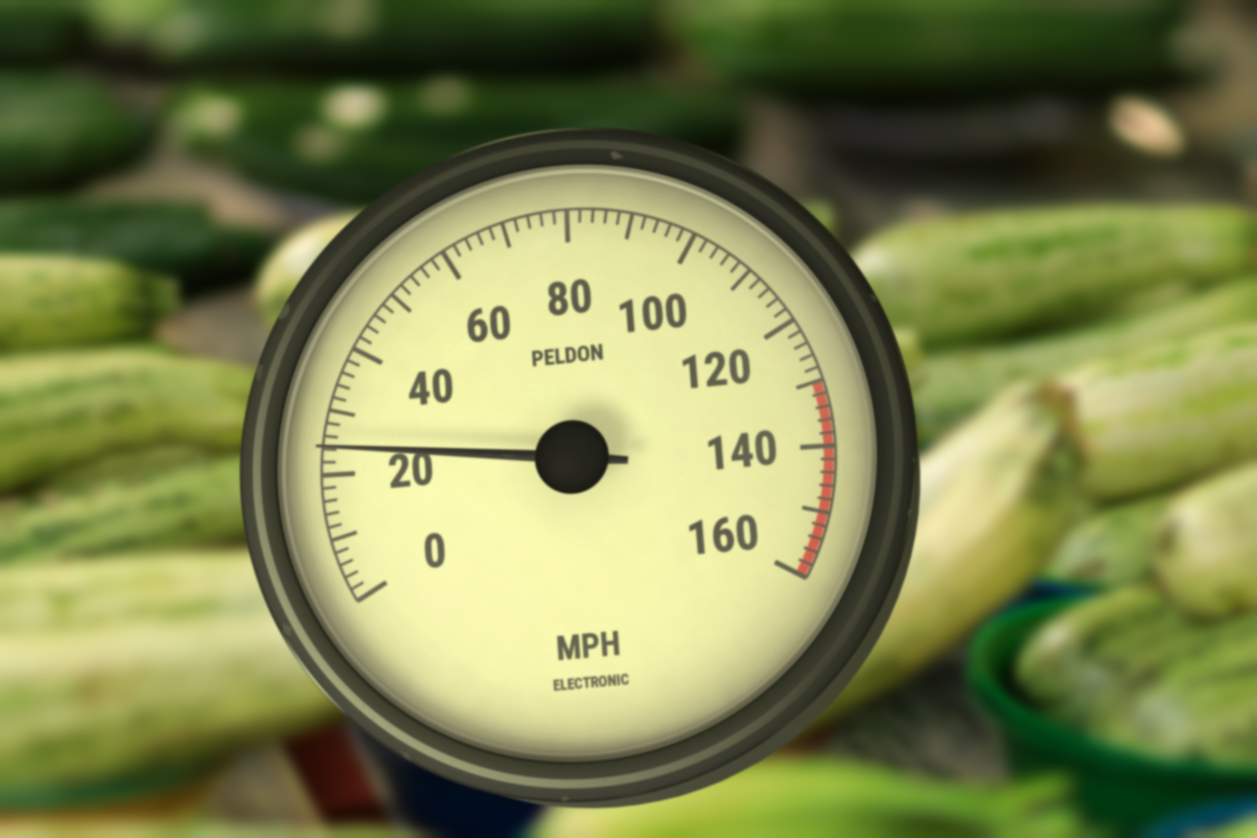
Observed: 24 mph
